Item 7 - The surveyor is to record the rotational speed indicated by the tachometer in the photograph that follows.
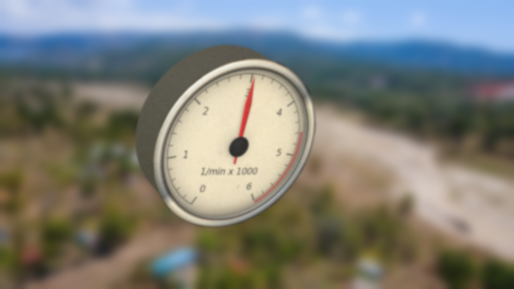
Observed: 3000 rpm
